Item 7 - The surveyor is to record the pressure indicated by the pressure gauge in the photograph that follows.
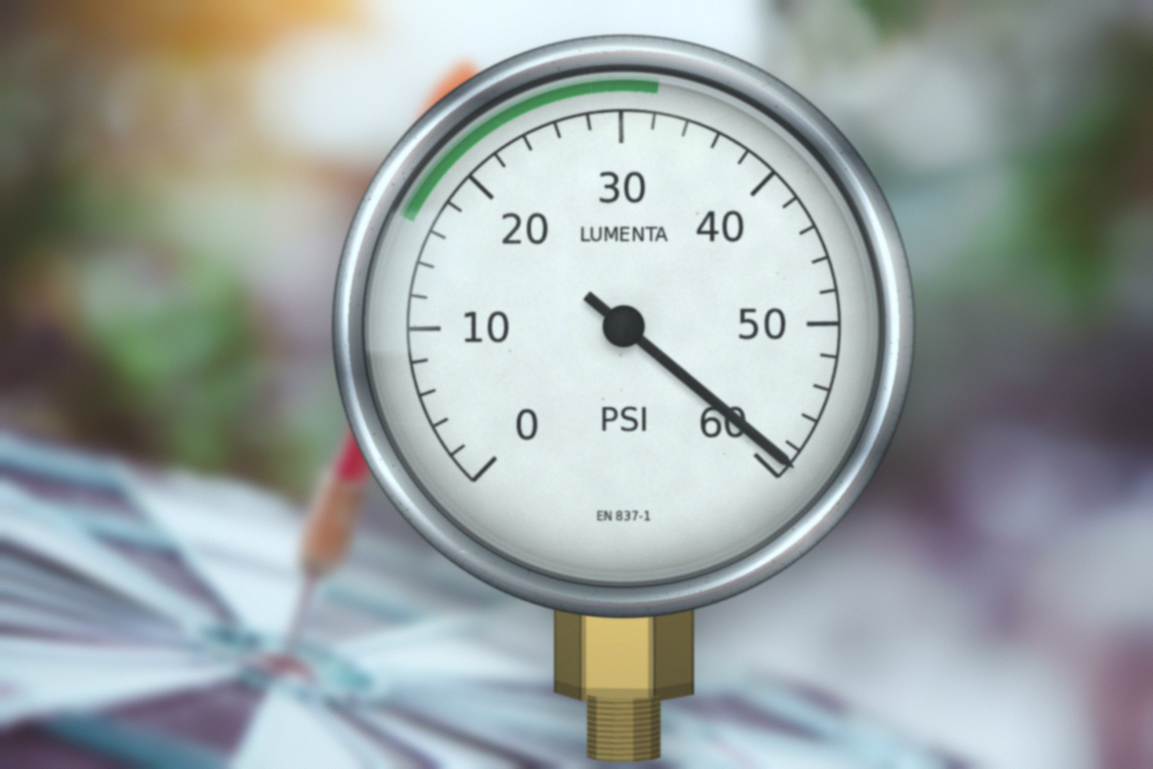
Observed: 59 psi
